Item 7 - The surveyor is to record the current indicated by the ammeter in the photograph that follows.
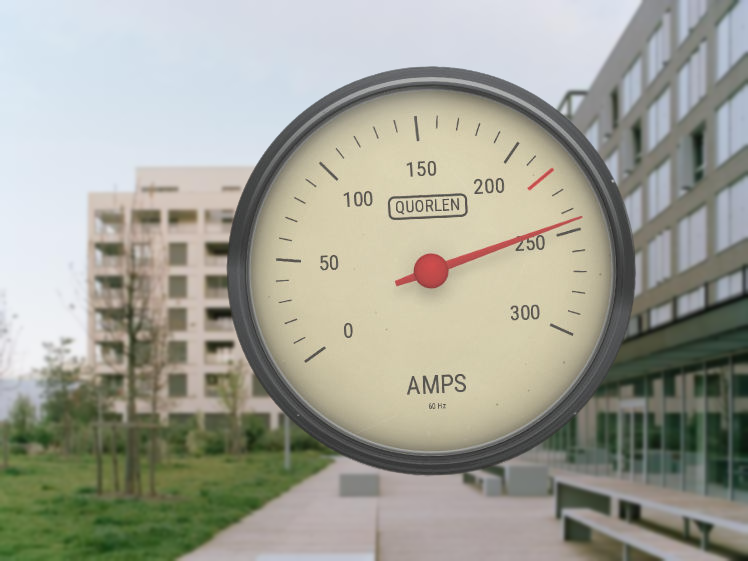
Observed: 245 A
